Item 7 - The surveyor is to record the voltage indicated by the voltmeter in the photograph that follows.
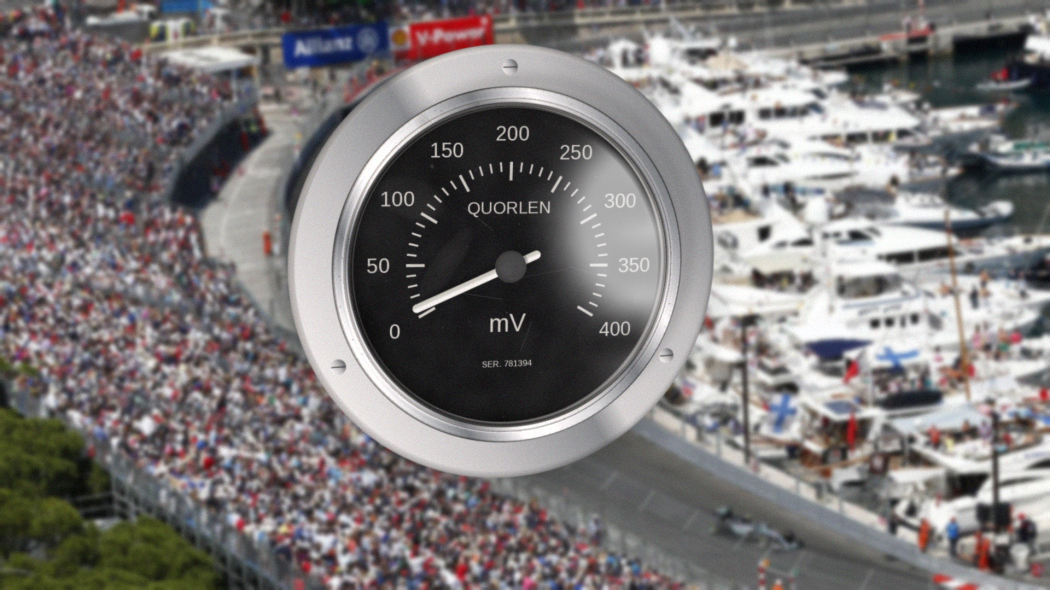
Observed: 10 mV
